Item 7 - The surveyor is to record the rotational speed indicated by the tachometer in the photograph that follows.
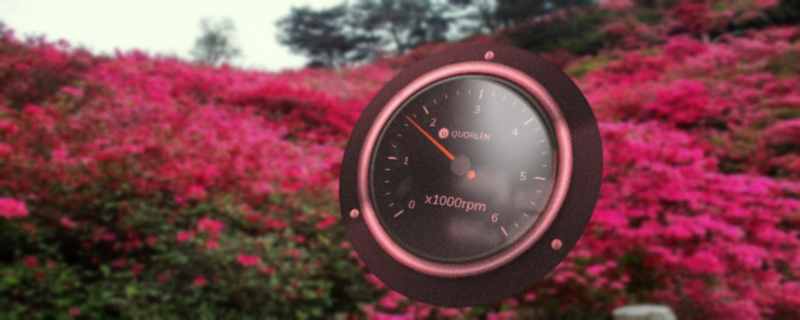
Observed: 1700 rpm
